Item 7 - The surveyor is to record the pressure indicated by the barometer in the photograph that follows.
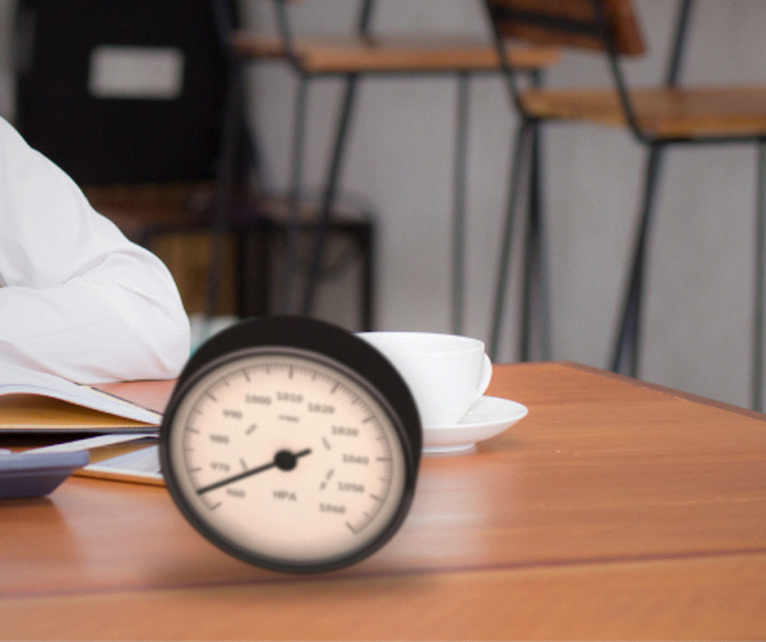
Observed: 965 hPa
